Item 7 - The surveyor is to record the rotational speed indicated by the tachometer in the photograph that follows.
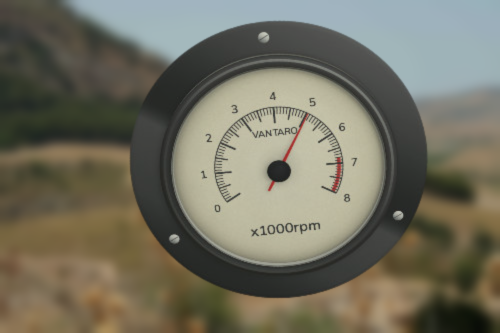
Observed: 5000 rpm
